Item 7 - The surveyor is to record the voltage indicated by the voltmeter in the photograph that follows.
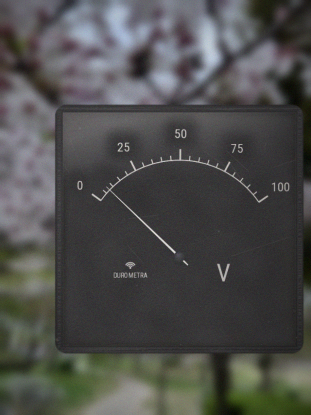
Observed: 7.5 V
